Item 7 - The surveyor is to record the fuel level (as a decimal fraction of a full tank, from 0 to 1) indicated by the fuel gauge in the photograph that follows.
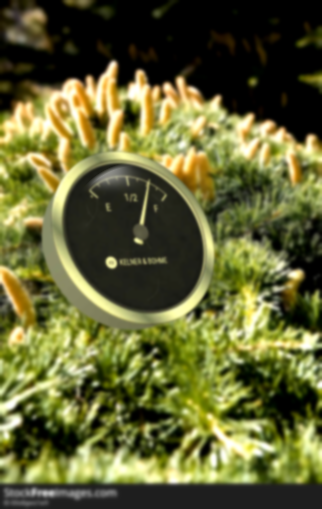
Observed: 0.75
